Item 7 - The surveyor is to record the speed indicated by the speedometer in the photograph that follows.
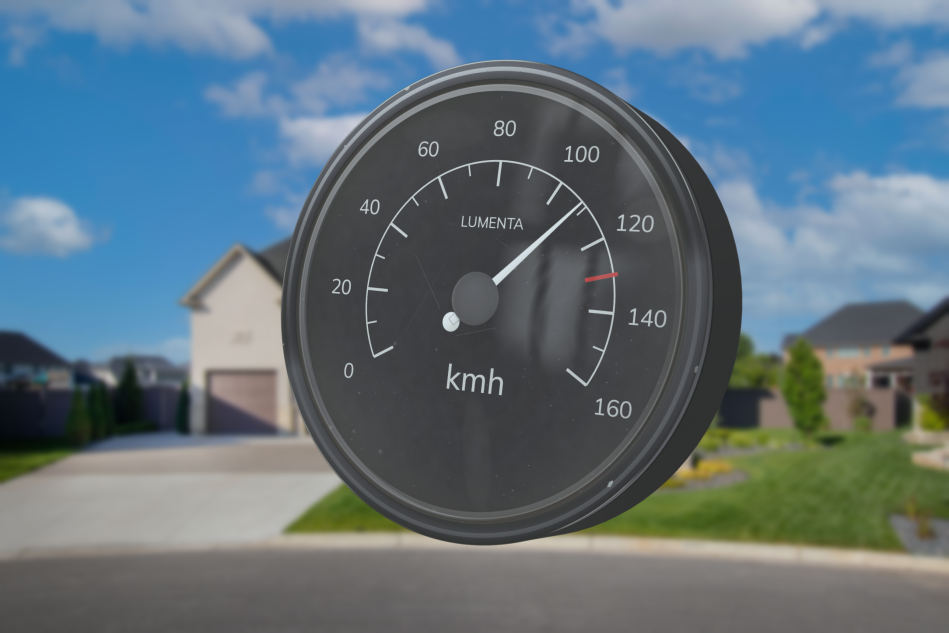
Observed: 110 km/h
